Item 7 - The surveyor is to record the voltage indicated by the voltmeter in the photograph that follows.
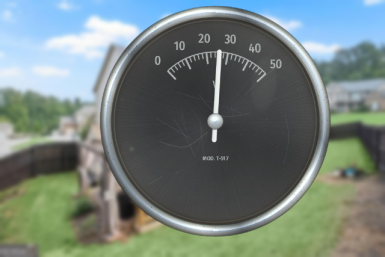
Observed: 26 V
